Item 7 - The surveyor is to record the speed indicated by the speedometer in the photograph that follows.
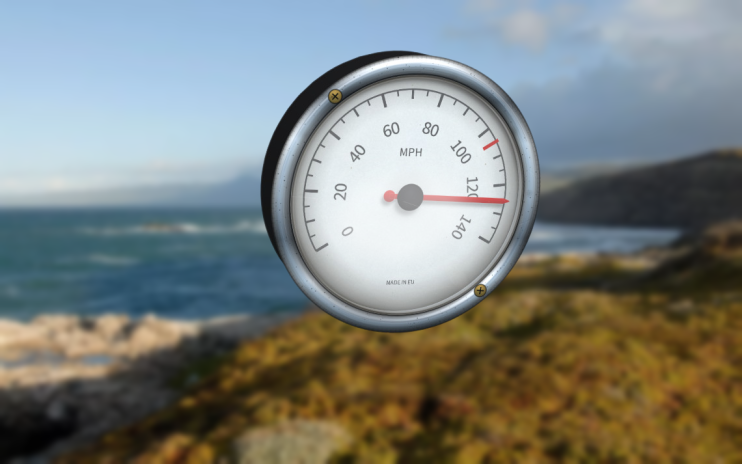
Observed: 125 mph
